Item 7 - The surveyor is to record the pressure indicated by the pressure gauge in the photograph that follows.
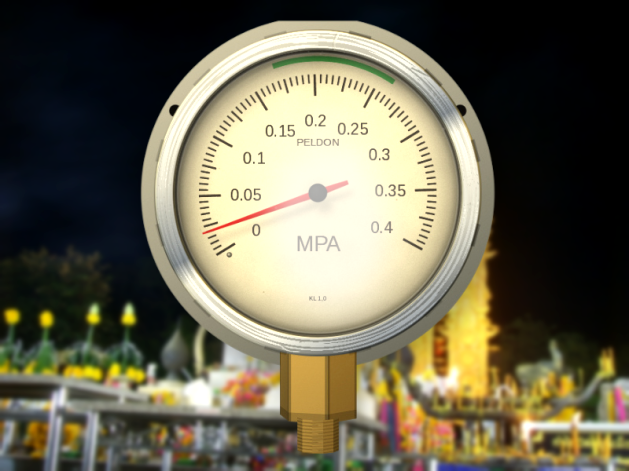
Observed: 0.02 MPa
